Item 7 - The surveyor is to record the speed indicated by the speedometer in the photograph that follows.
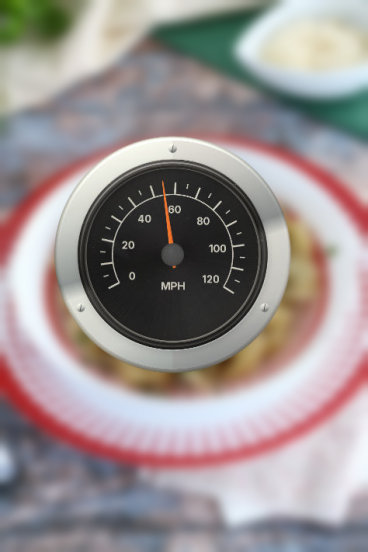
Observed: 55 mph
